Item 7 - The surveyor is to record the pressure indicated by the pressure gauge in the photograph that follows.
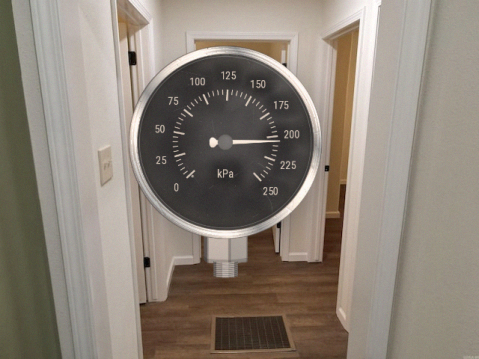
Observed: 205 kPa
